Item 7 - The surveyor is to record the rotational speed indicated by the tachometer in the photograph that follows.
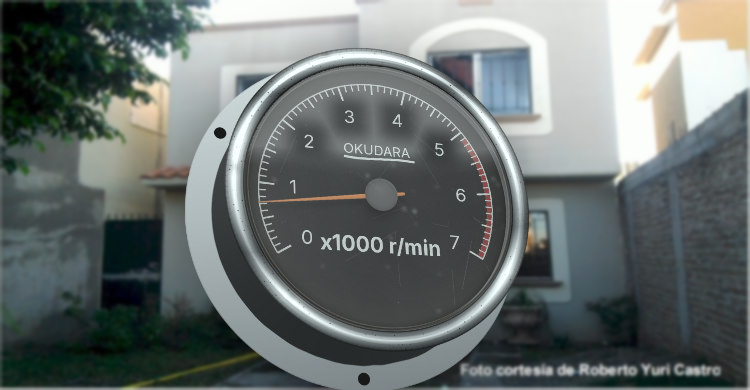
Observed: 700 rpm
